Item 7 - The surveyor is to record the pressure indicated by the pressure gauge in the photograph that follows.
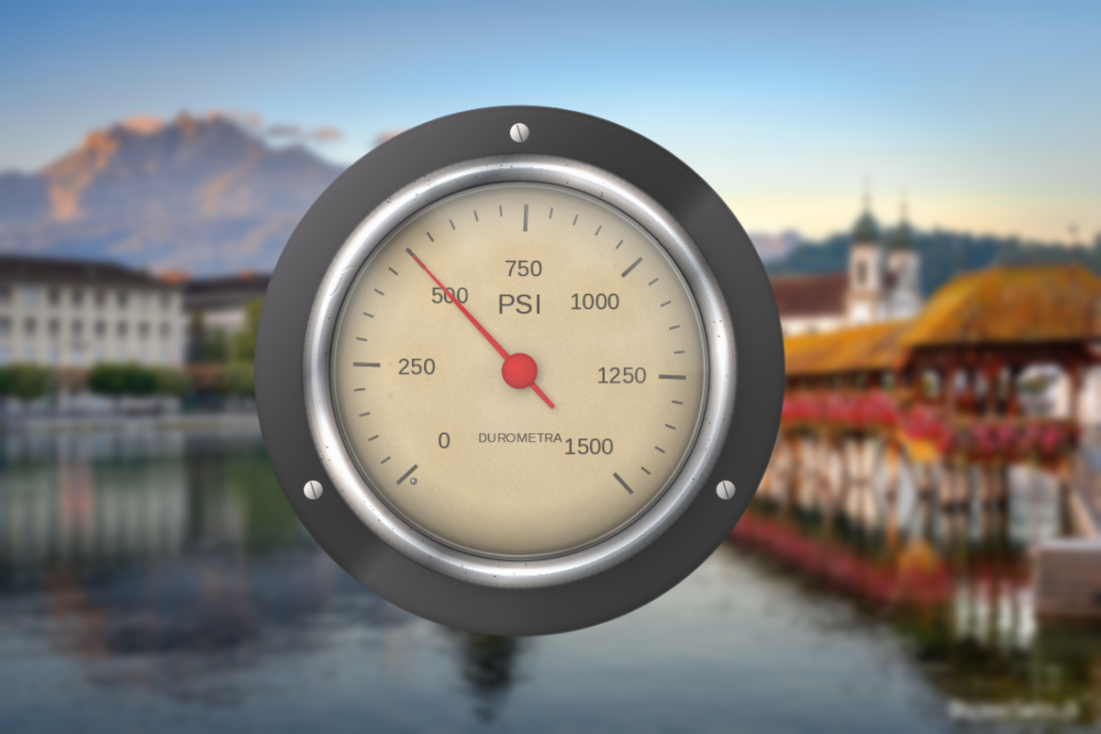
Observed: 500 psi
